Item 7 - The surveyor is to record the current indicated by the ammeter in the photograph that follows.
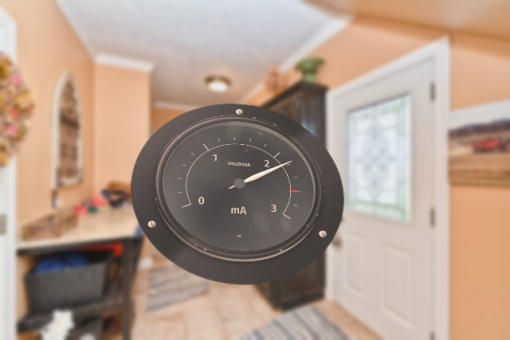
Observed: 2.2 mA
